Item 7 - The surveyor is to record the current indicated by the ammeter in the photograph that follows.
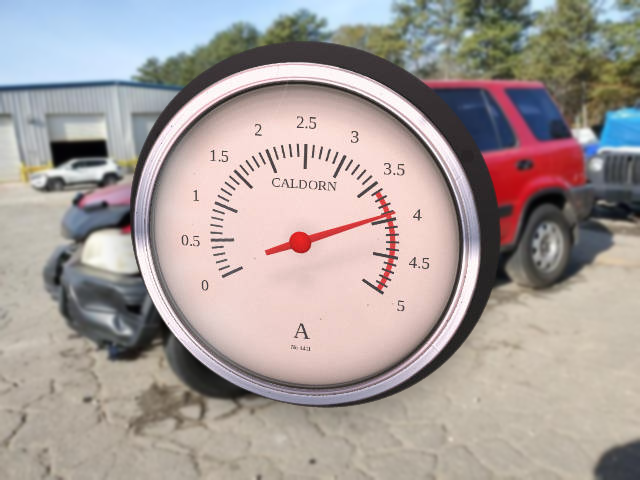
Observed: 3.9 A
